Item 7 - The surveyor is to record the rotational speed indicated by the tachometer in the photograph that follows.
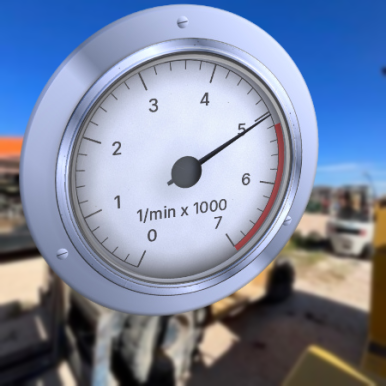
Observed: 5000 rpm
